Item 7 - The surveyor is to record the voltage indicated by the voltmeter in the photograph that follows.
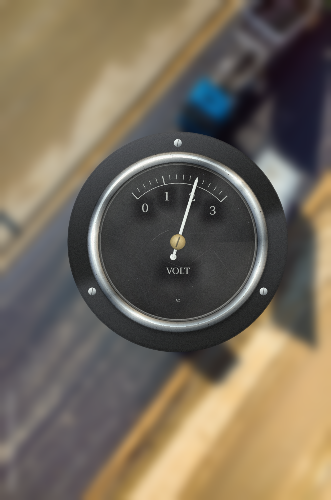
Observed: 2 V
